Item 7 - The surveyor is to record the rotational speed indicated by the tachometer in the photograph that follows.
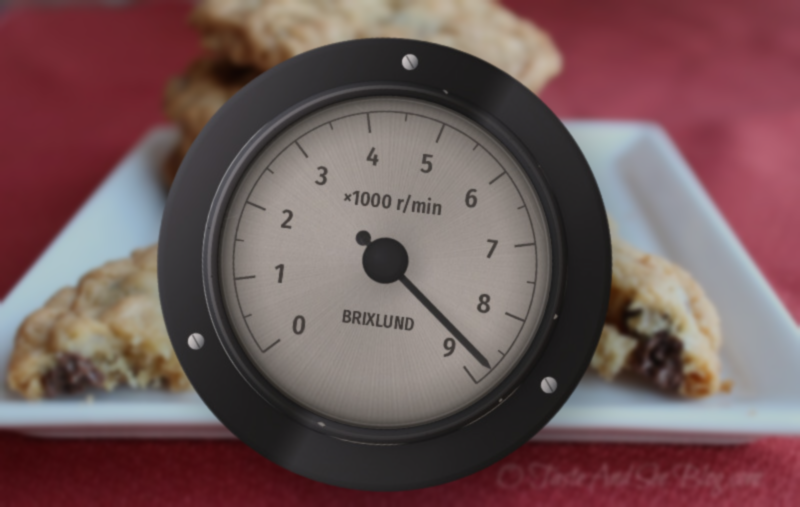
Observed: 8750 rpm
